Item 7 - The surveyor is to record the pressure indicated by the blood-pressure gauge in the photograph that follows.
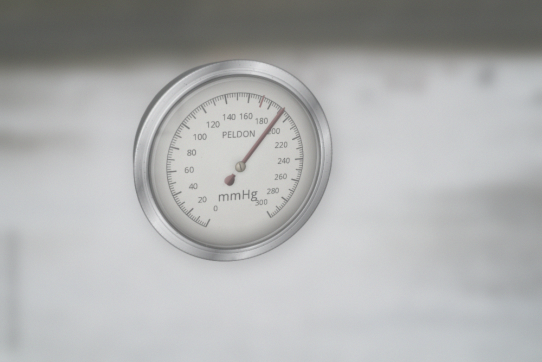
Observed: 190 mmHg
